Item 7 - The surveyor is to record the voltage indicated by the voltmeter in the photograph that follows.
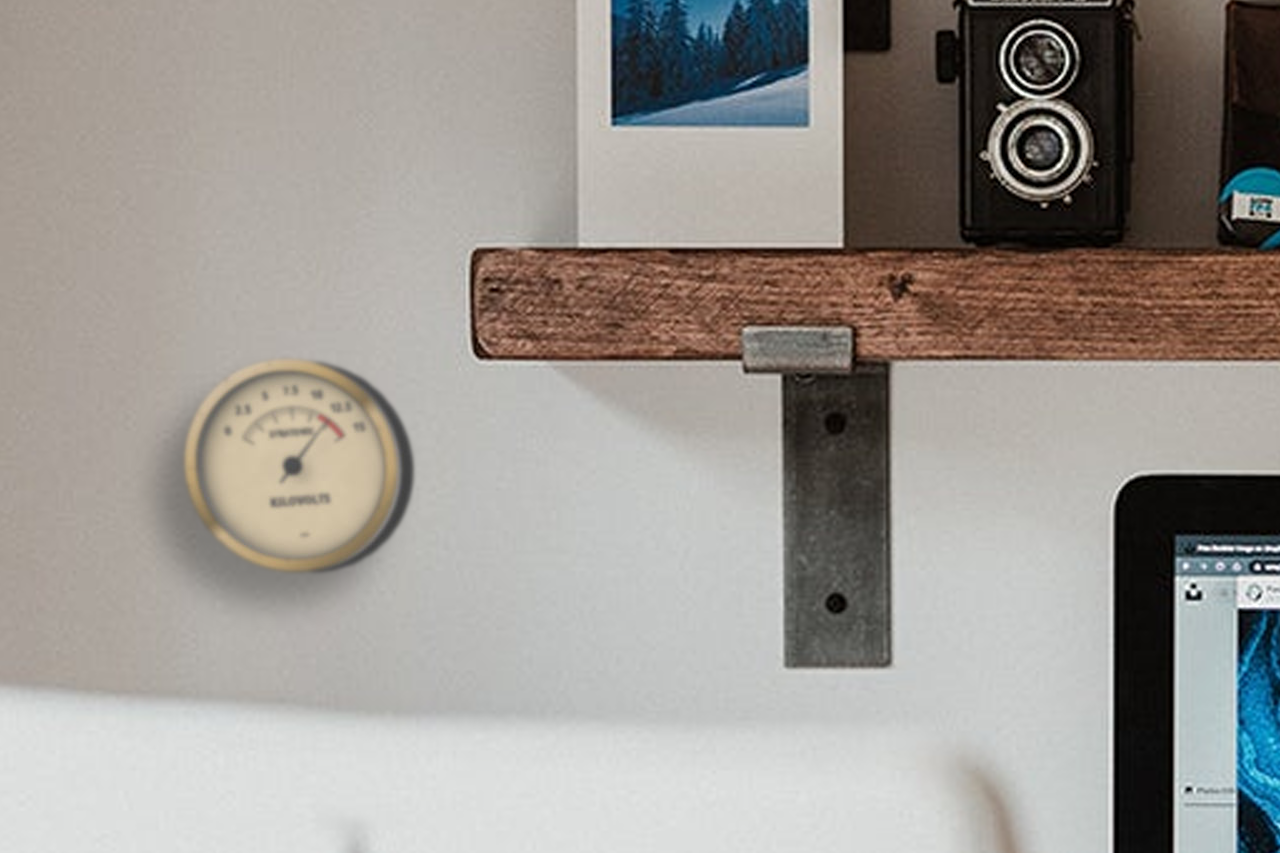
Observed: 12.5 kV
